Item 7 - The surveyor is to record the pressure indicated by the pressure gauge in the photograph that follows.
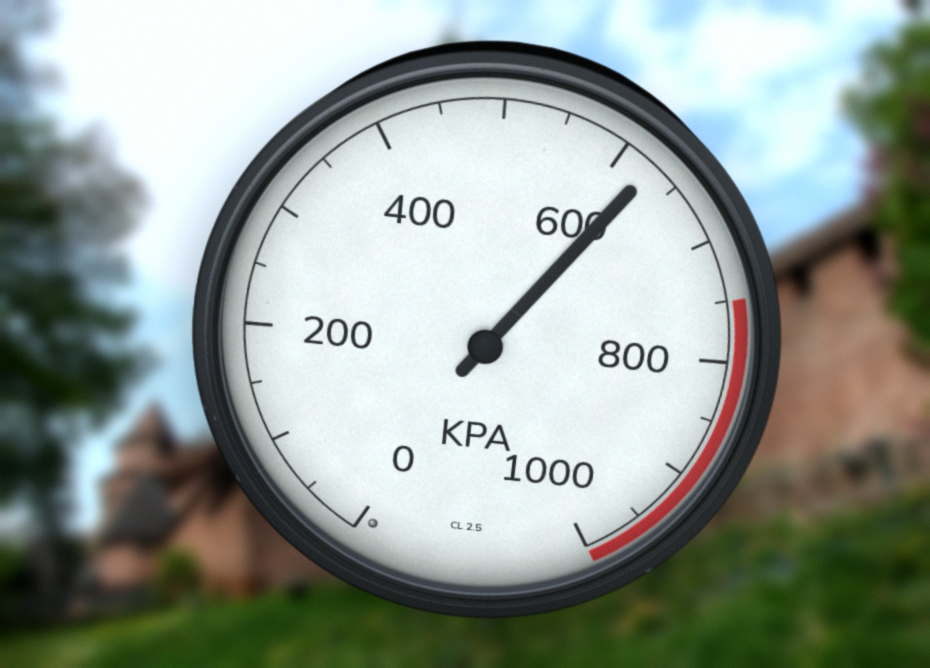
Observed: 625 kPa
